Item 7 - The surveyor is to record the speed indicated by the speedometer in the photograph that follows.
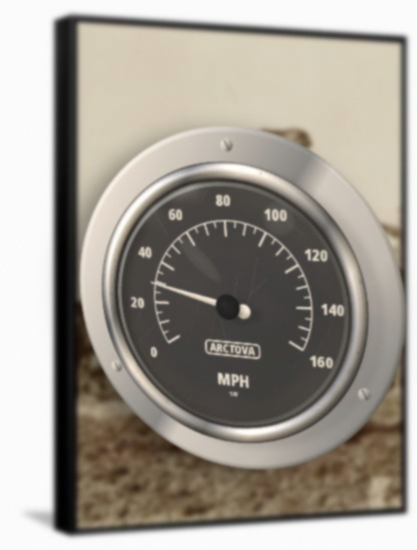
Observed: 30 mph
